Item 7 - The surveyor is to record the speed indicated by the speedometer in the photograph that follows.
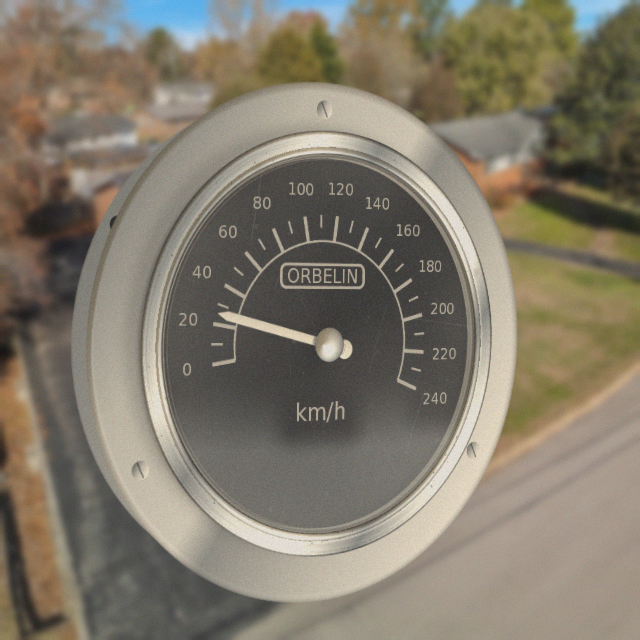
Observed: 25 km/h
